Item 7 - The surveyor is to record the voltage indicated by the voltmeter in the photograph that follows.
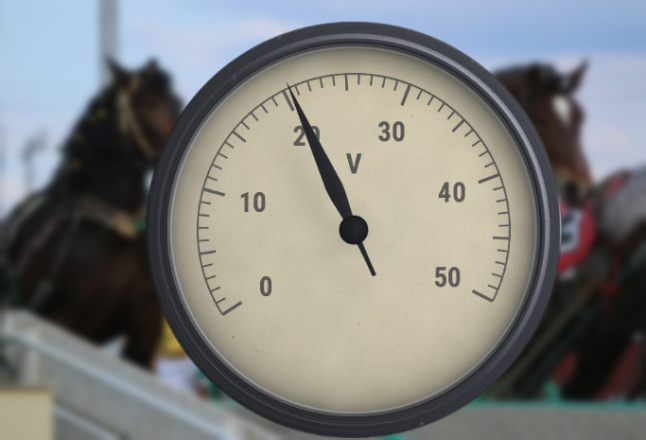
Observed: 20.5 V
